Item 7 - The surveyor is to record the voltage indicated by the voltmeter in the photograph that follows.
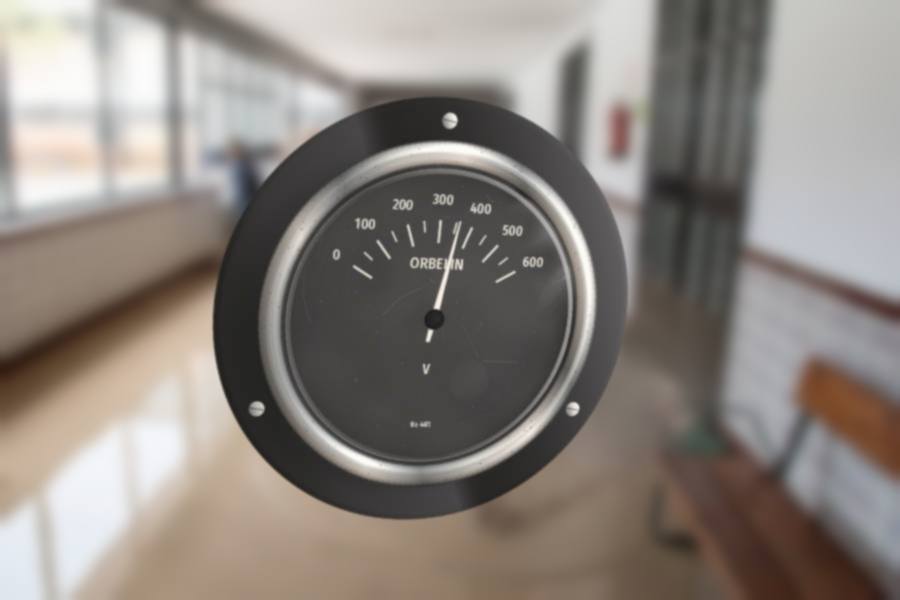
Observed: 350 V
